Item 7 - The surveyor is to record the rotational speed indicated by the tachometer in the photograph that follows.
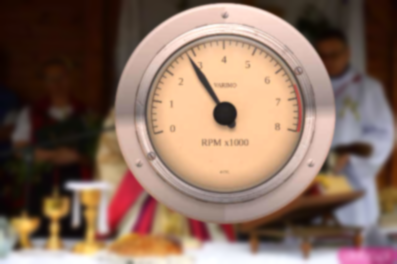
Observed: 2800 rpm
